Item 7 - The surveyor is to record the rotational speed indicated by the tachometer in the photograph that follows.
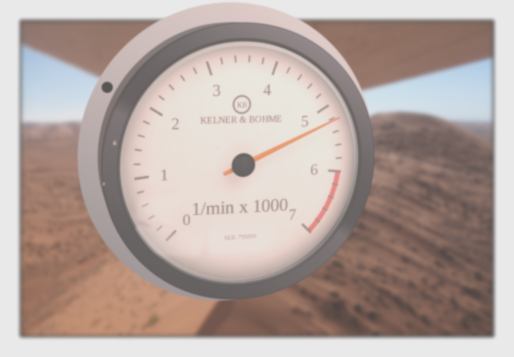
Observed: 5200 rpm
